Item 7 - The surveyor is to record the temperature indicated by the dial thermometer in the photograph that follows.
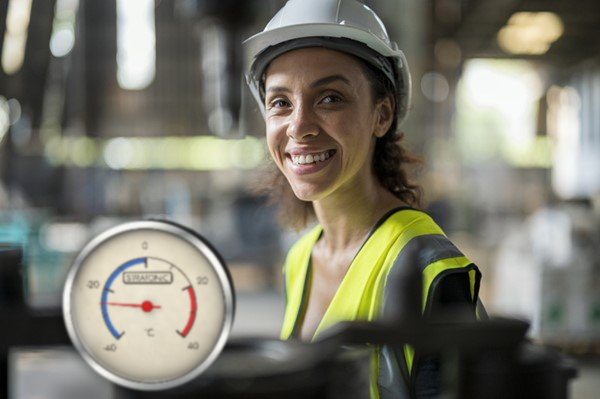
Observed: -25 °C
